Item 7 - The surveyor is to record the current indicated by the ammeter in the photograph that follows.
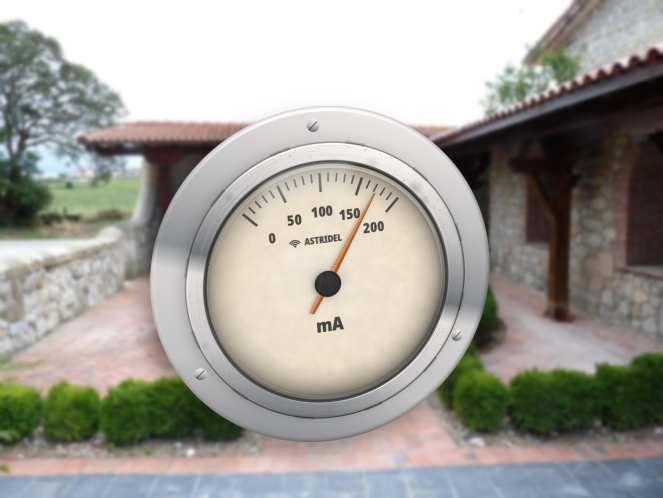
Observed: 170 mA
